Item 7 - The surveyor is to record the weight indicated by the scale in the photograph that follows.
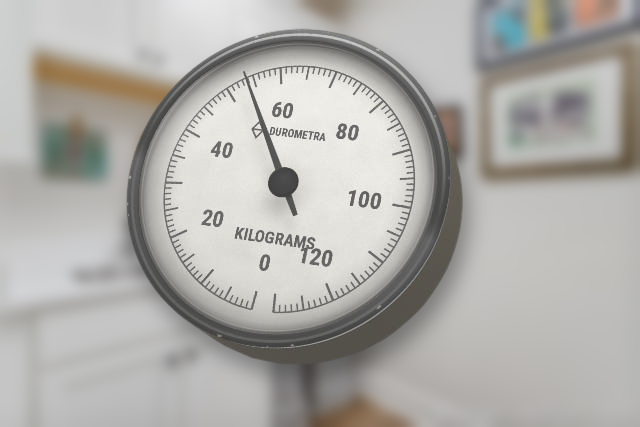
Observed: 54 kg
